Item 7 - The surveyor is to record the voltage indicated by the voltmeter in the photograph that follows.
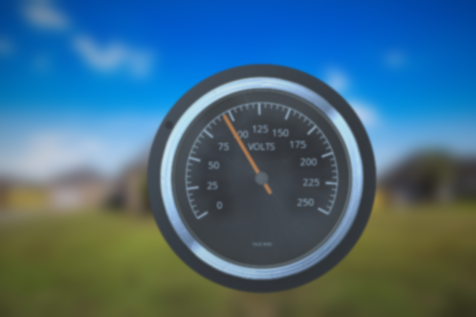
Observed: 95 V
